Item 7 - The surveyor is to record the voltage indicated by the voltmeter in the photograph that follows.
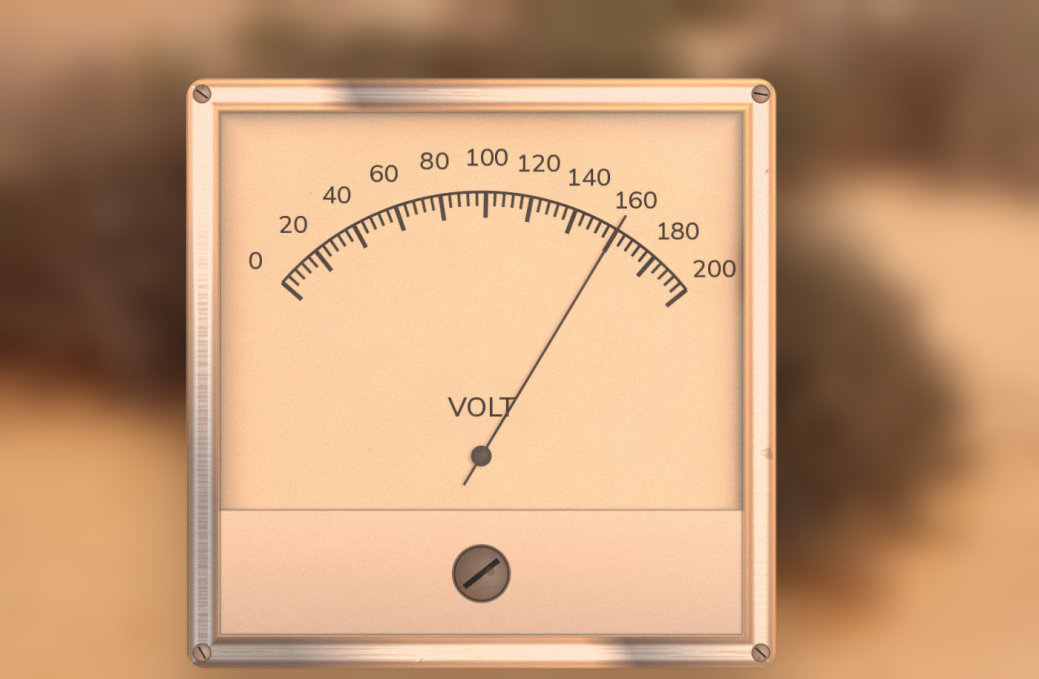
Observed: 160 V
